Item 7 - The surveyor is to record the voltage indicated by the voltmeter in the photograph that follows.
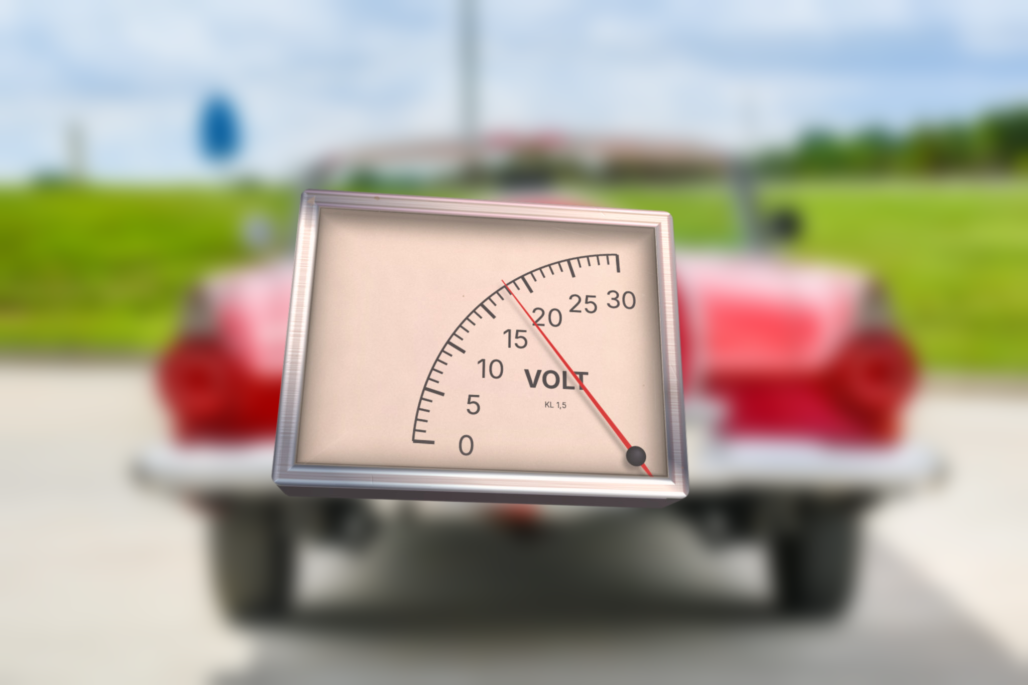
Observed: 18 V
